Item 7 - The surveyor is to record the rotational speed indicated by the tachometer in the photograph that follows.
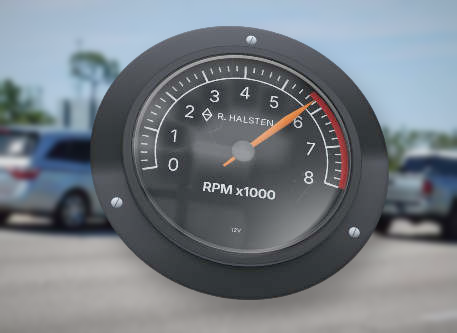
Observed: 5800 rpm
